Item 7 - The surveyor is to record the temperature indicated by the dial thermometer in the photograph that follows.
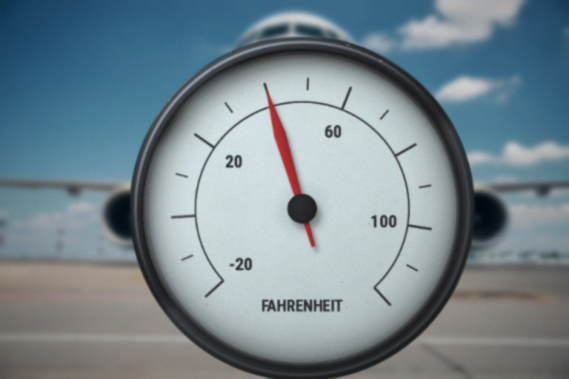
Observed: 40 °F
